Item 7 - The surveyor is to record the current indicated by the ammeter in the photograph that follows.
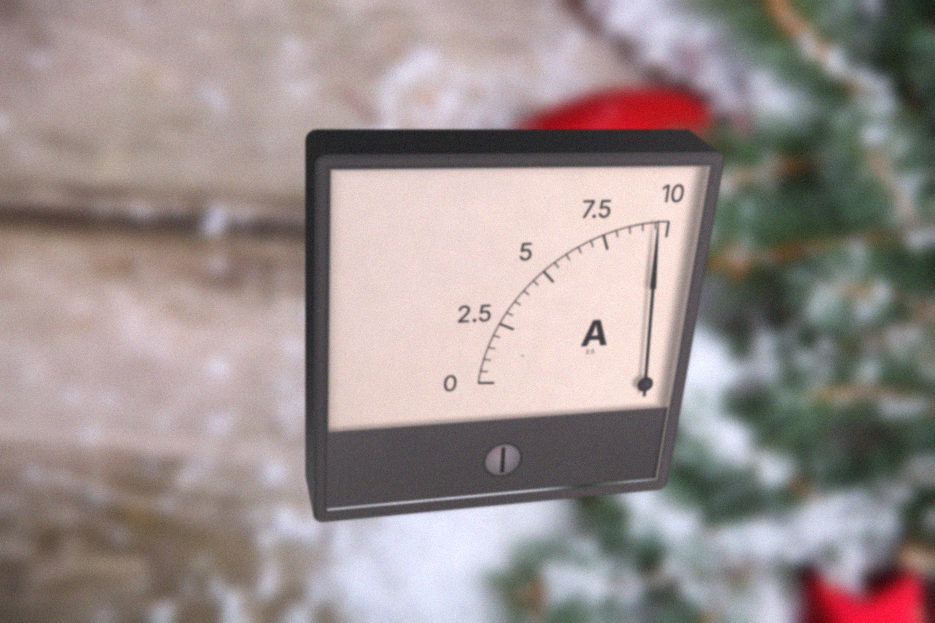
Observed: 9.5 A
